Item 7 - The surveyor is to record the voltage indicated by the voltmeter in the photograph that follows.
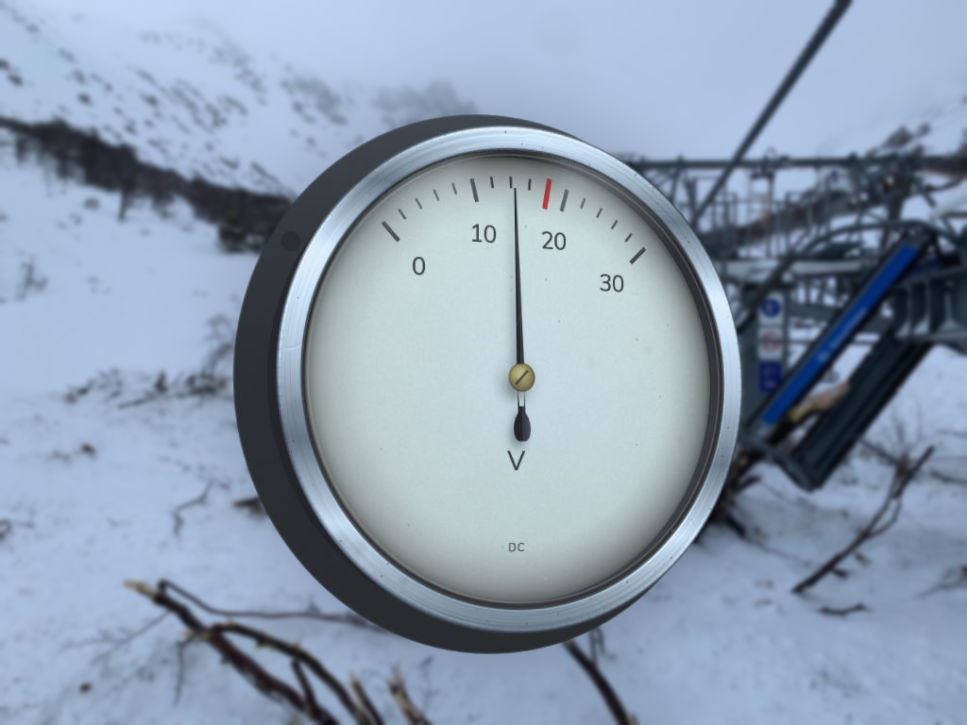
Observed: 14 V
